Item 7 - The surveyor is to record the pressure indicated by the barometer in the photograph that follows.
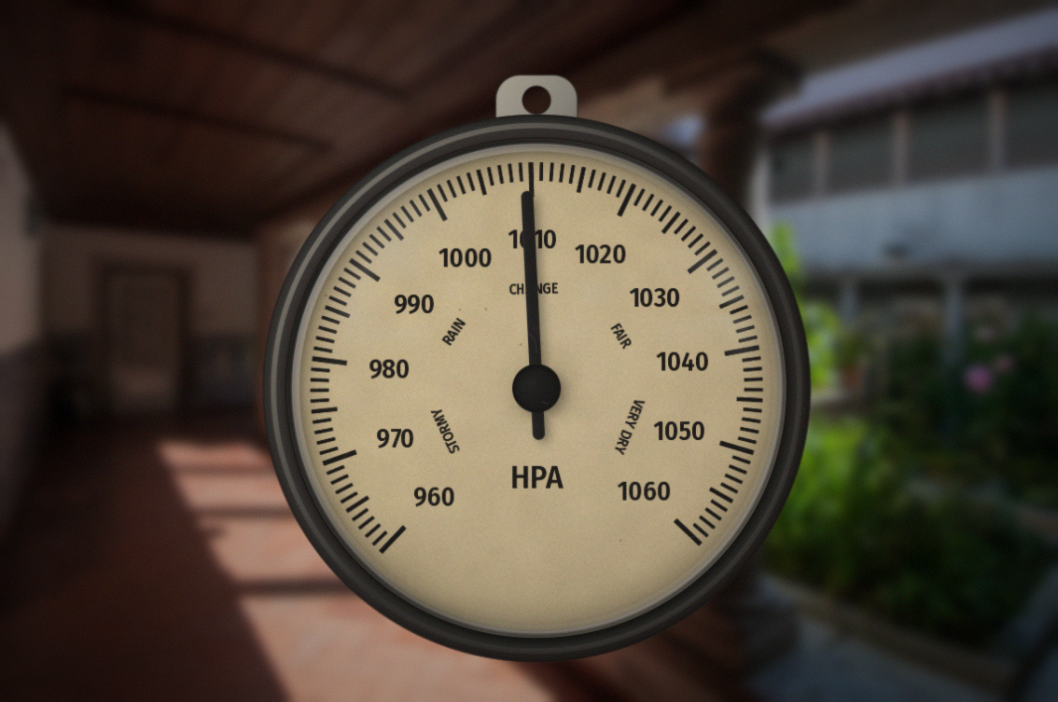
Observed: 1009.5 hPa
